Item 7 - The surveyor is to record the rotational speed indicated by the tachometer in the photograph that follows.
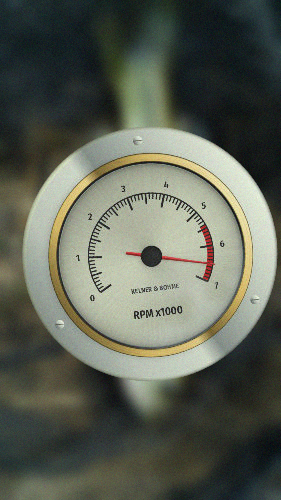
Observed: 6500 rpm
